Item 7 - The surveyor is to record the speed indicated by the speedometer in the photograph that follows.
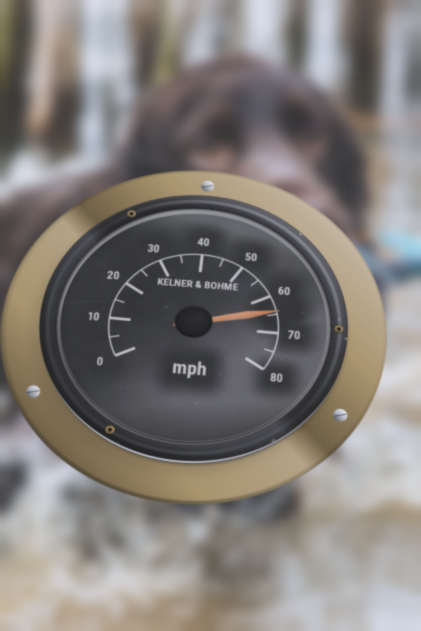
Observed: 65 mph
